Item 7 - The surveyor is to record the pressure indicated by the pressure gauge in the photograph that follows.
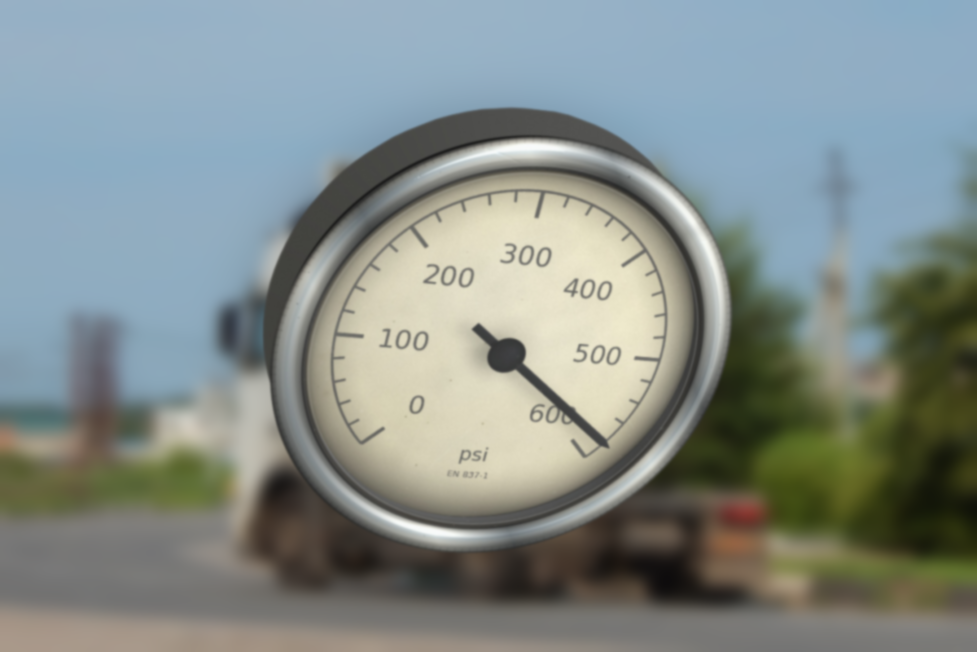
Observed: 580 psi
